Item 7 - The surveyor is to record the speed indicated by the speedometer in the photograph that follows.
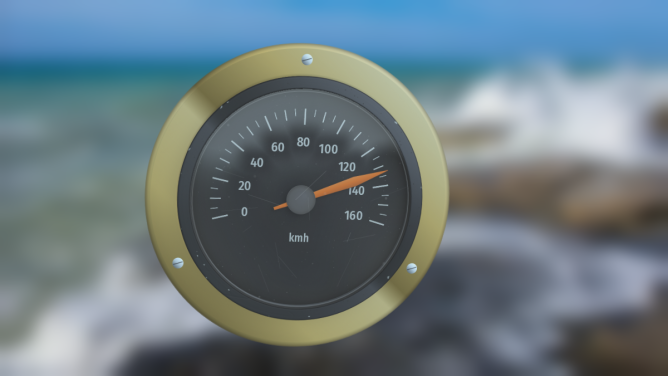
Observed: 132.5 km/h
